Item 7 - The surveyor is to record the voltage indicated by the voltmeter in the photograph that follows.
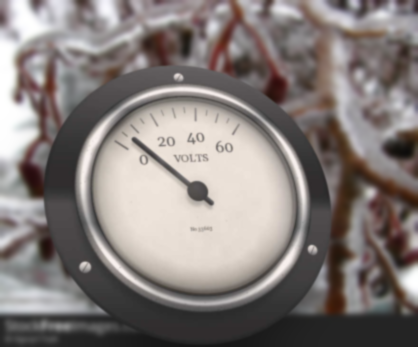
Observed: 5 V
